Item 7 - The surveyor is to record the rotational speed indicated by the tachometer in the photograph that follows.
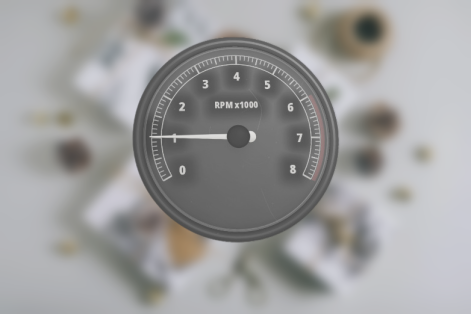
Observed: 1000 rpm
